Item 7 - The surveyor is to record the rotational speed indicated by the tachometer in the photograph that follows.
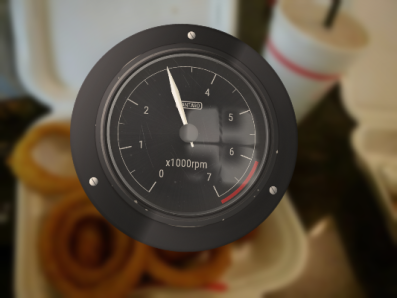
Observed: 3000 rpm
